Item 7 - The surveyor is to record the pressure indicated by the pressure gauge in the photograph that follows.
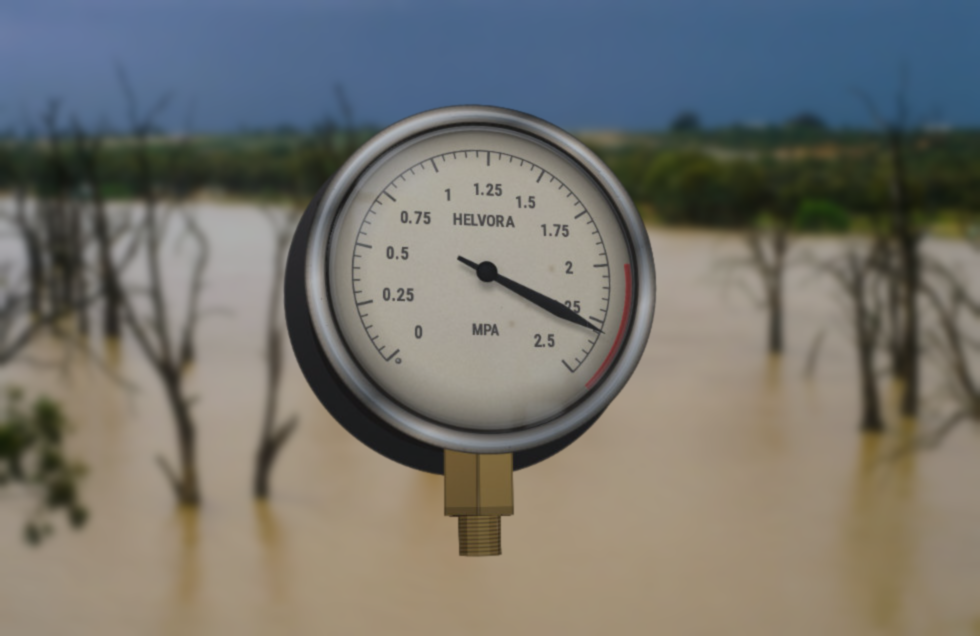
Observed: 2.3 MPa
